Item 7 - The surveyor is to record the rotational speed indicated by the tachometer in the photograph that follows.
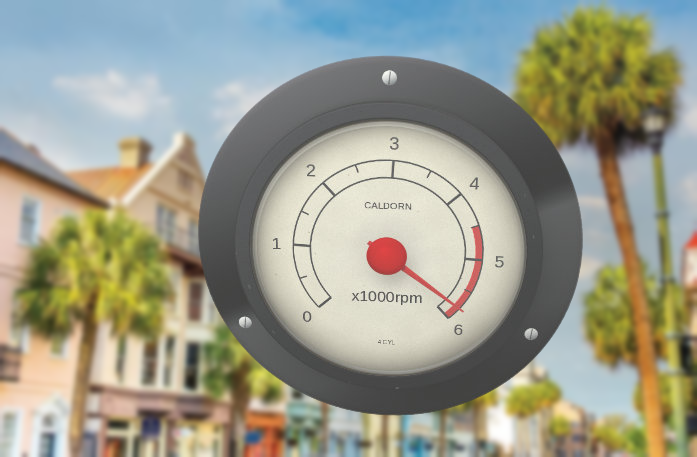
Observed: 5750 rpm
